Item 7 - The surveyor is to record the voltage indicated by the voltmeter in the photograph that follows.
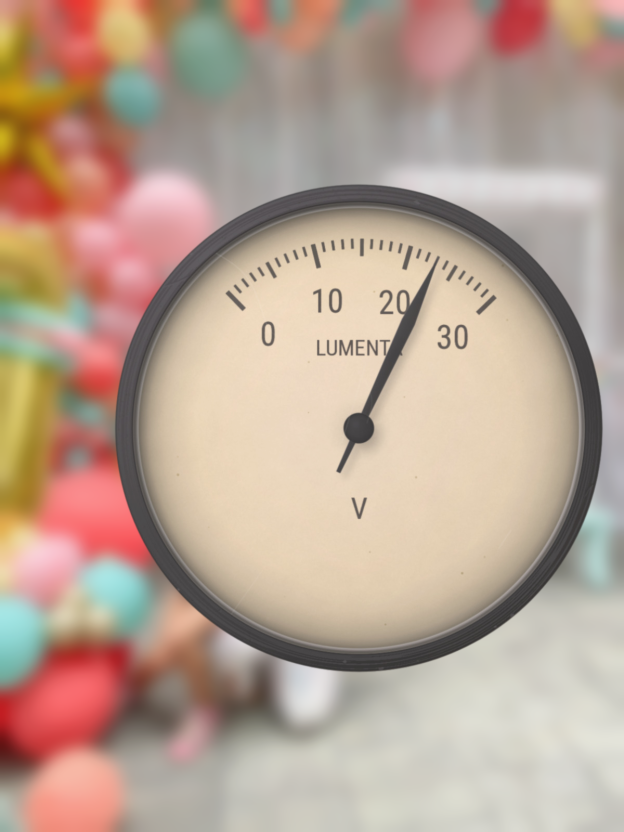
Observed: 23 V
